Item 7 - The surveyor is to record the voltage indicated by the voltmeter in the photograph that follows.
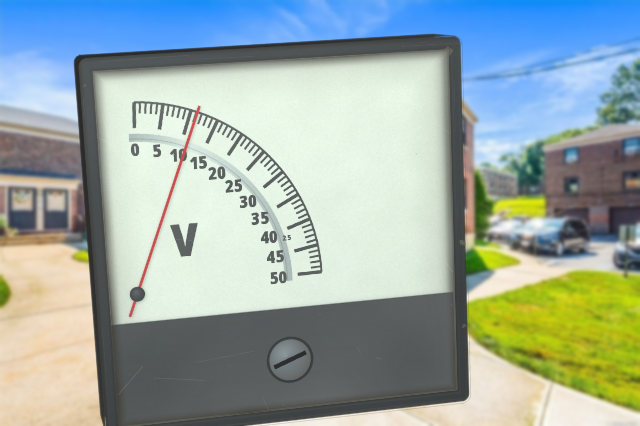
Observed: 11 V
